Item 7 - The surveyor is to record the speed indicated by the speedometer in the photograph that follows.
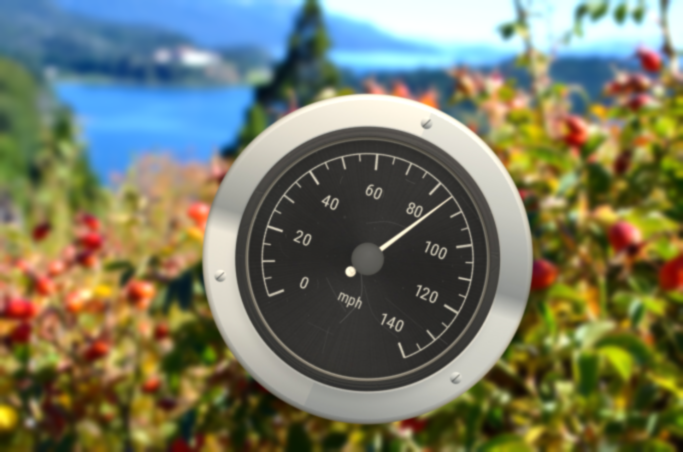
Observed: 85 mph
